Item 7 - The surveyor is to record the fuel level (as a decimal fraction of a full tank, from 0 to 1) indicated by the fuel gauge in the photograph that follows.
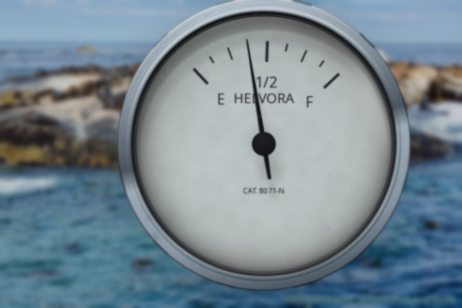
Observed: 0.375
